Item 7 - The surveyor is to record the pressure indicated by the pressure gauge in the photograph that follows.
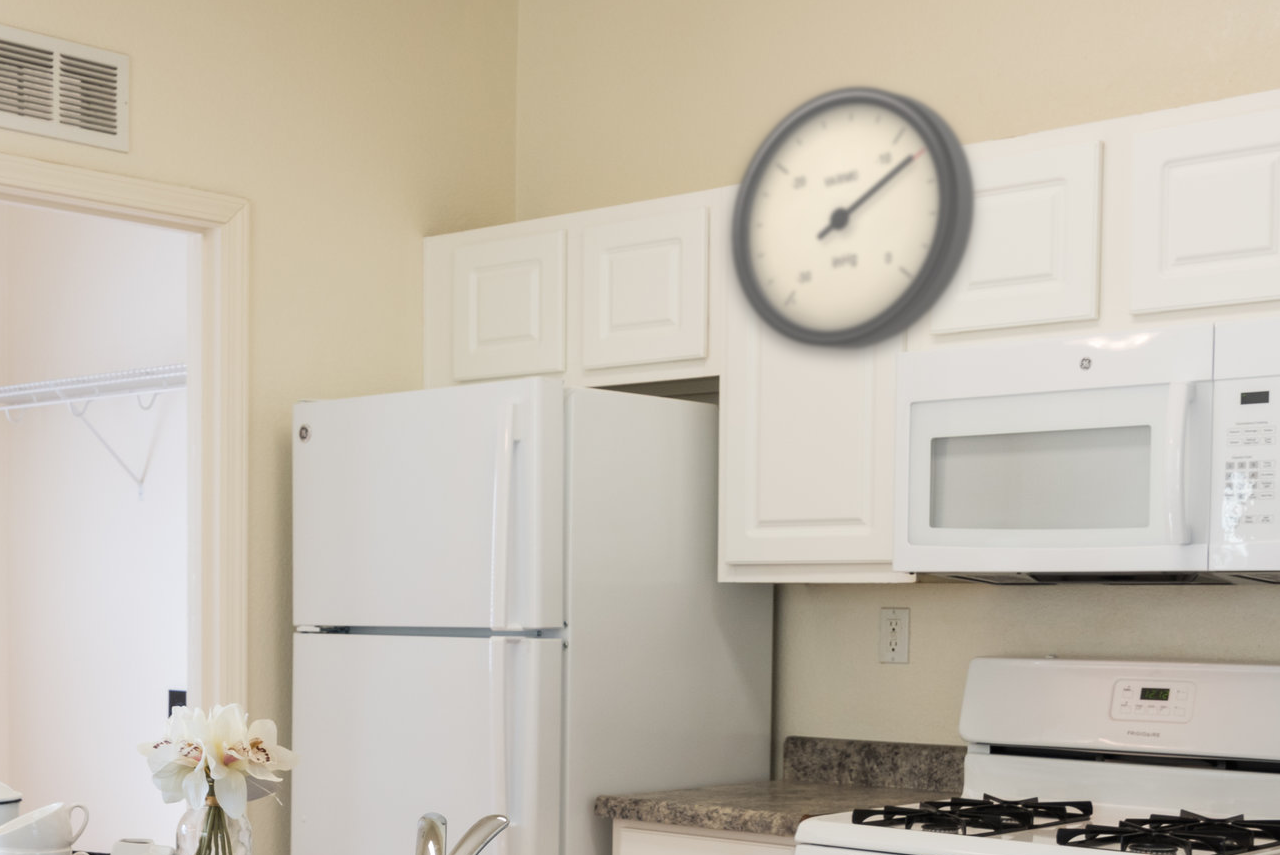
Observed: -8 inHg
